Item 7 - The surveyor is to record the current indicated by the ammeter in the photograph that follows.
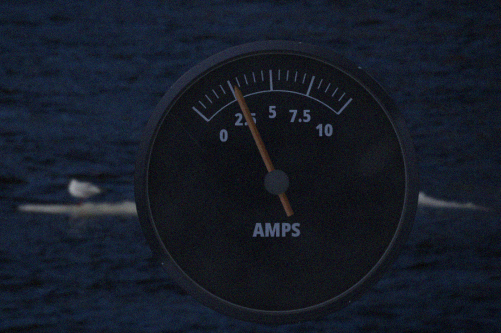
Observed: 2.75 A
